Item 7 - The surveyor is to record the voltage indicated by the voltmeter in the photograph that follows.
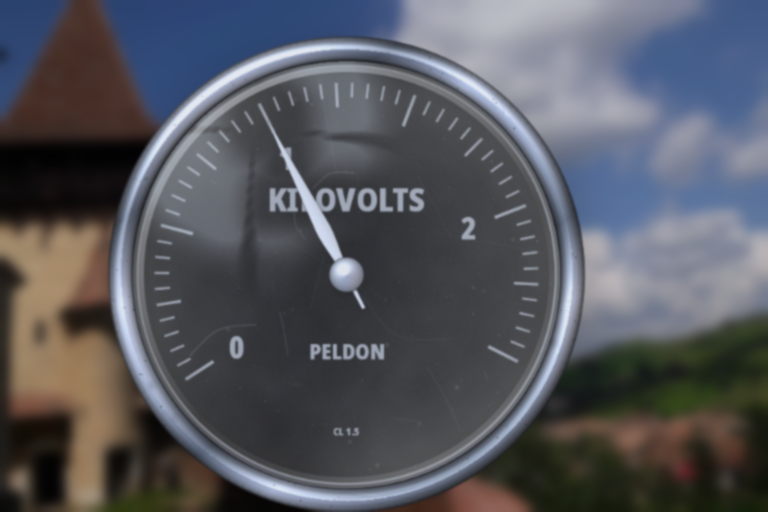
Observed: 1 kV
